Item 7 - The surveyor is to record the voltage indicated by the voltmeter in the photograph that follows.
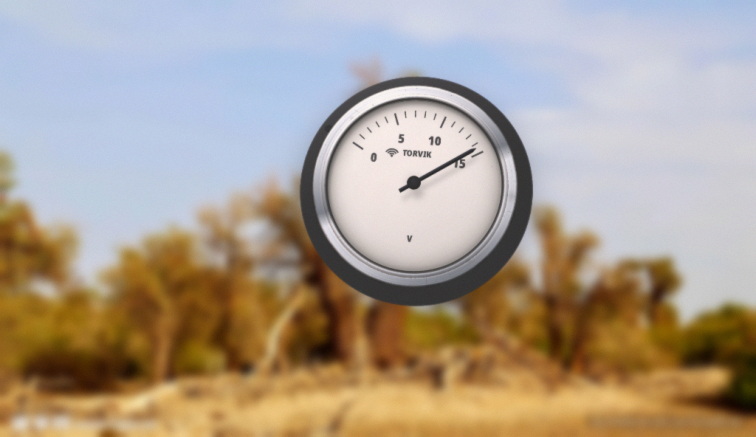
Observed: 14.5 V
